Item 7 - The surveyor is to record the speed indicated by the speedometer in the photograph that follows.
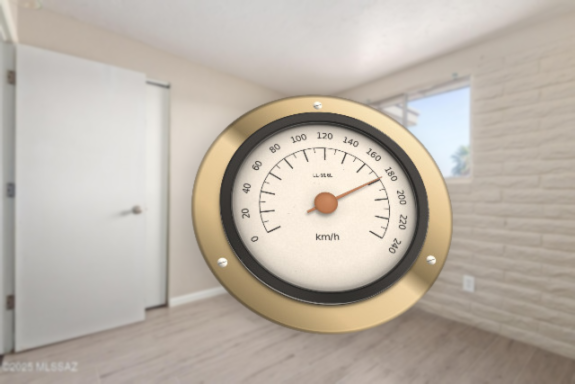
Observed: 180 km/h
